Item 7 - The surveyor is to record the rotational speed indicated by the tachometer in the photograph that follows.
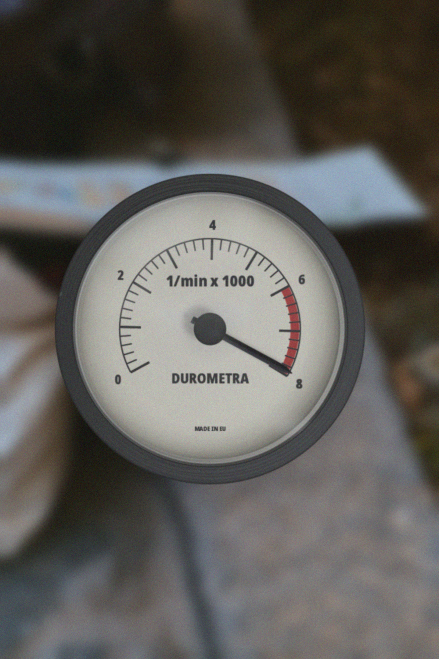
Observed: 7900 rpm
